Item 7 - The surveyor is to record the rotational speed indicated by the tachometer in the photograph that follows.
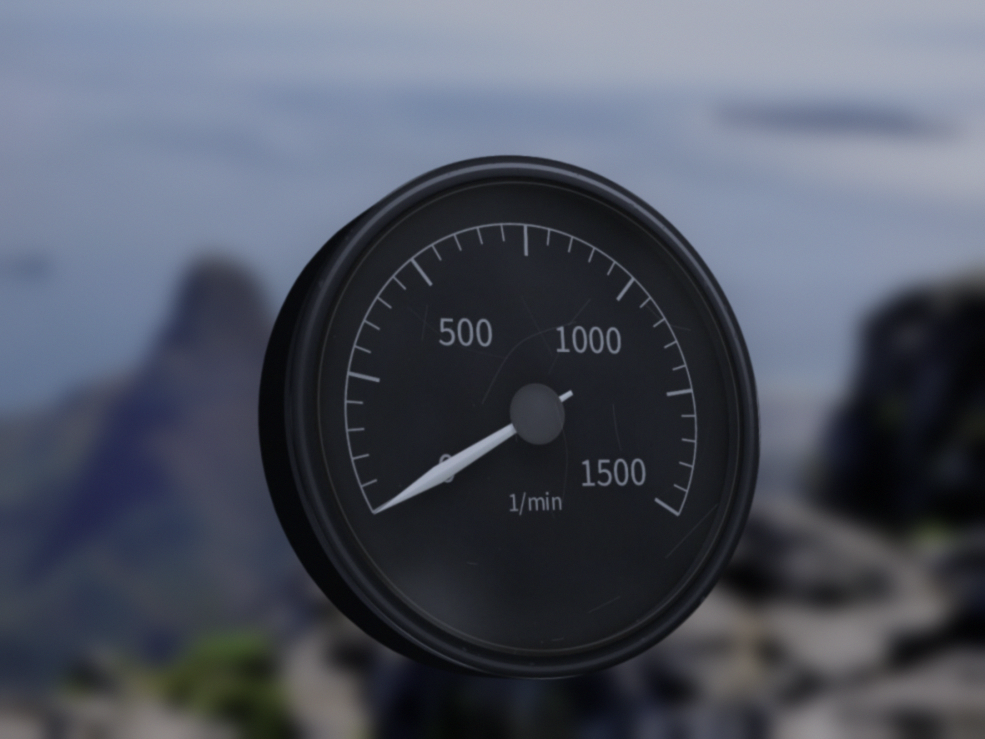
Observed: 0 rpm
